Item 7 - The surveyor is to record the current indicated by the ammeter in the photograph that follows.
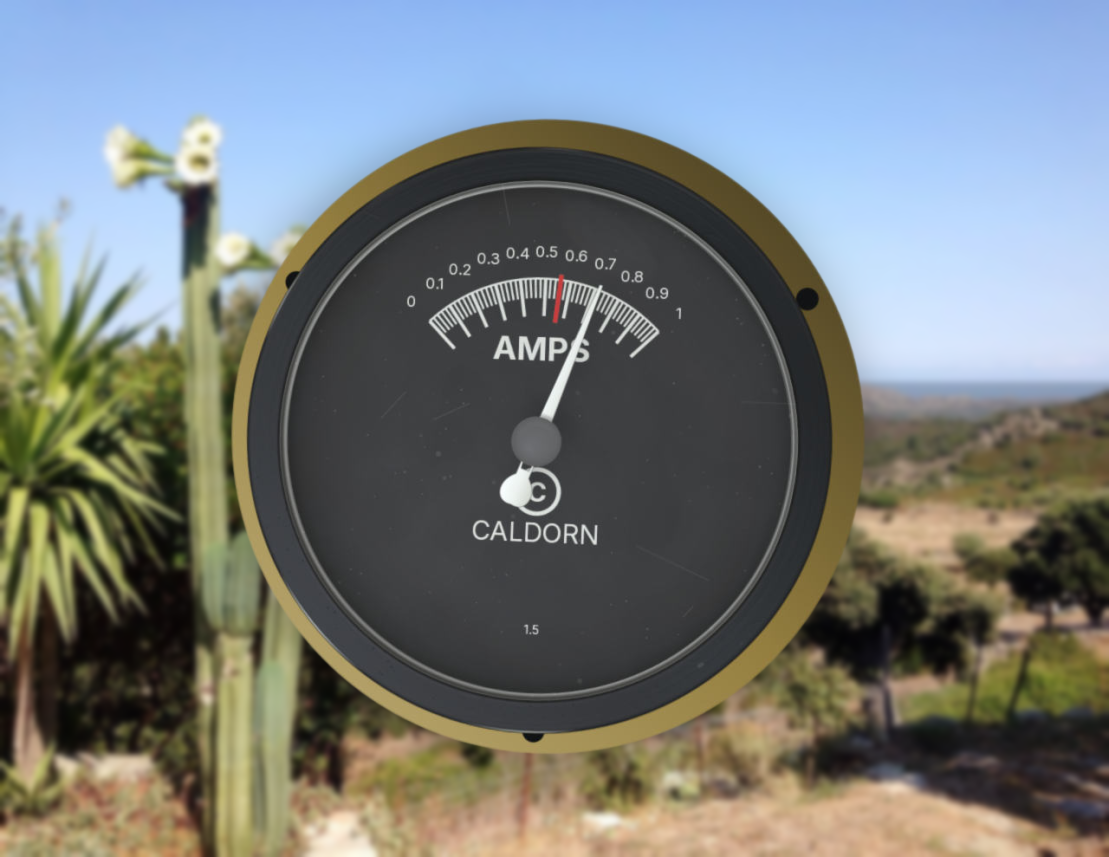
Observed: 0.72 A
